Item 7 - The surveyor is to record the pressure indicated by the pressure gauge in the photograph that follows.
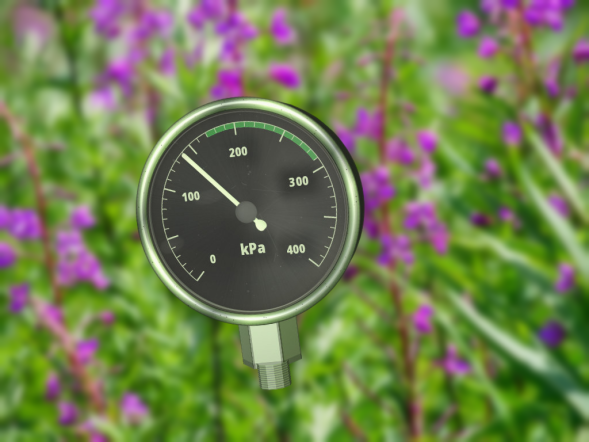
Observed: 140 kPa
